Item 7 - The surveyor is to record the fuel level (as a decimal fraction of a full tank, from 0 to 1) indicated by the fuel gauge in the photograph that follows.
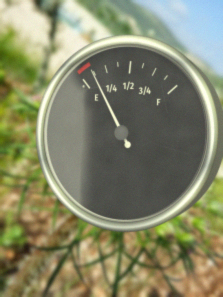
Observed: 0.125
